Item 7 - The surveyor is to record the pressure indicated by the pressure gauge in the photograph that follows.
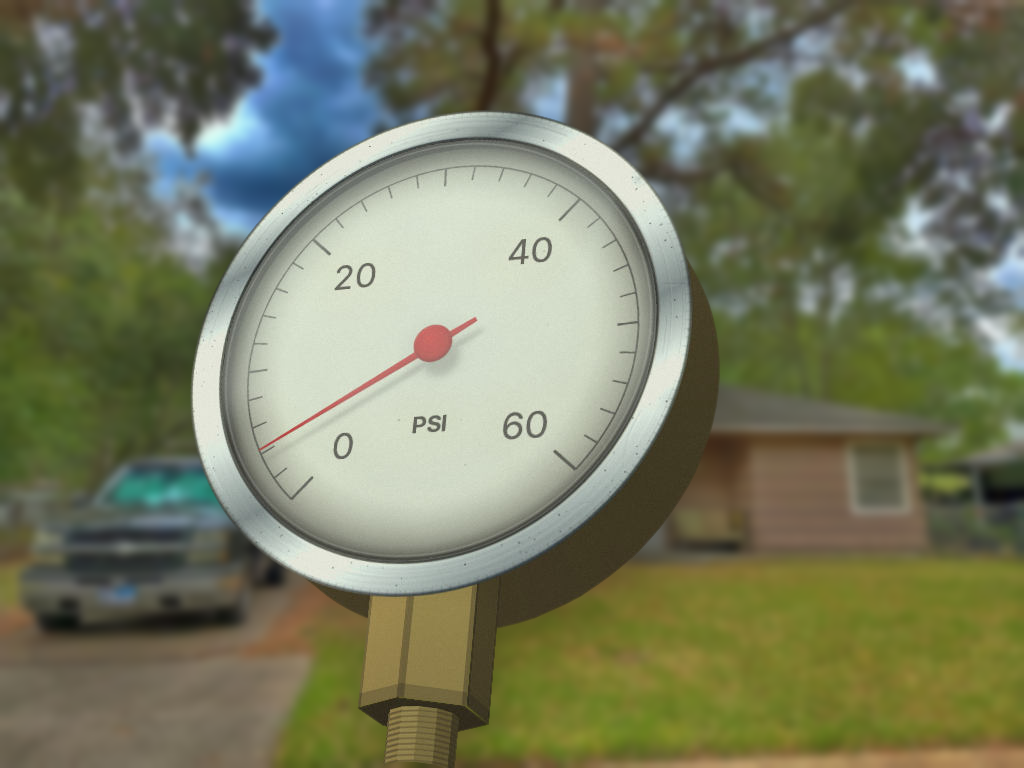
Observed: 4 psi
